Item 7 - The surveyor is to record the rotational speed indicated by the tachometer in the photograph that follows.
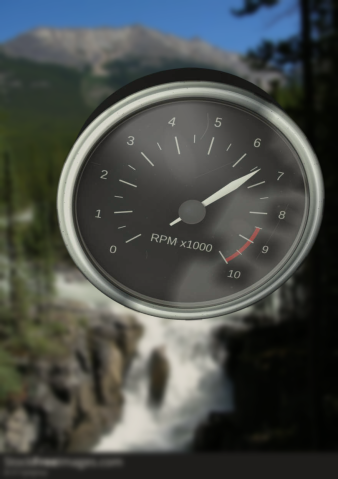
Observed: 6500 rpm
